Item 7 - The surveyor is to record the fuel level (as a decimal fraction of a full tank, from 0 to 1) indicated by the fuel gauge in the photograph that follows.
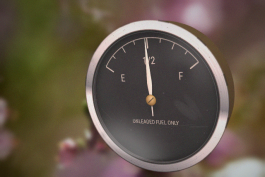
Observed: 0.5
